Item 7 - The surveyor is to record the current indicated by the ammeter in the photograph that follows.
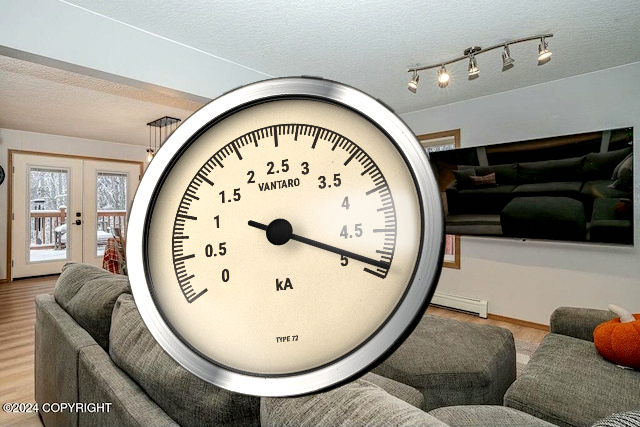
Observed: 4.9 kA
